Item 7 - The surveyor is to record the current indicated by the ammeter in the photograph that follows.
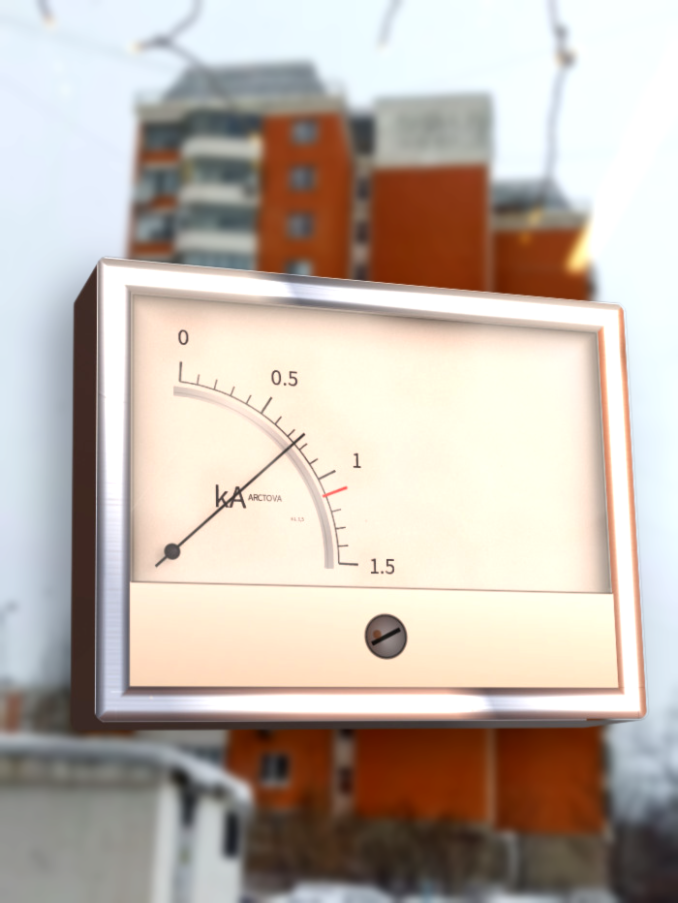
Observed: 0.75 kA
